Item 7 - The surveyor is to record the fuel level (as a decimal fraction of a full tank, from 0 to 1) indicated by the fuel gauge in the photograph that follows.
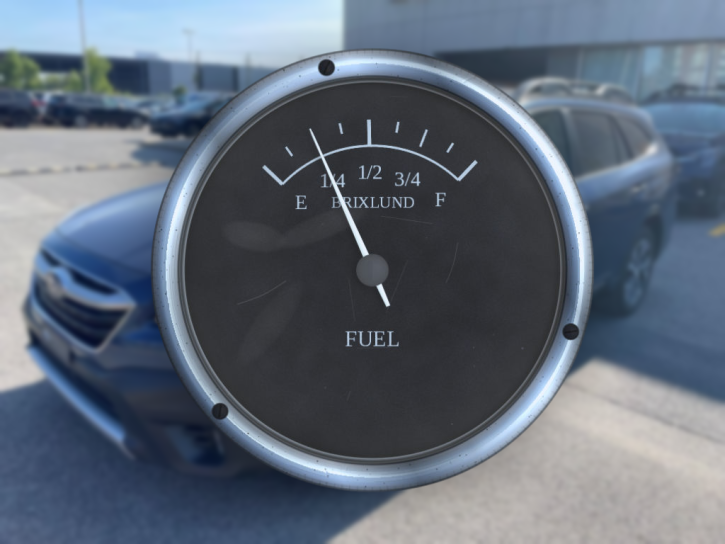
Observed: 0.25
